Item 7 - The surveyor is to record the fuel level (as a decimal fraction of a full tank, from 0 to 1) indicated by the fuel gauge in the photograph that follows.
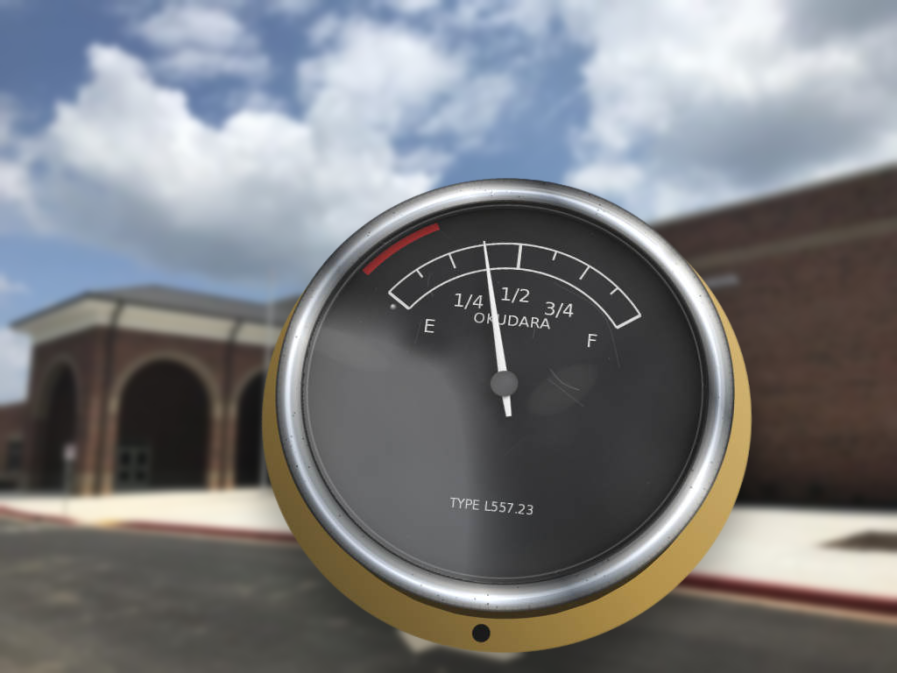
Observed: 0.375
